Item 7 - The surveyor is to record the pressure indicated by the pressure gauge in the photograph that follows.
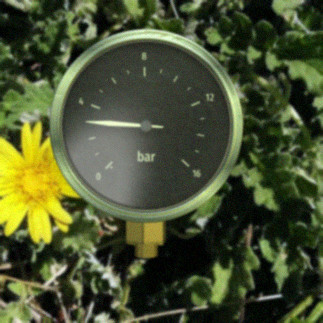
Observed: 3 bar
